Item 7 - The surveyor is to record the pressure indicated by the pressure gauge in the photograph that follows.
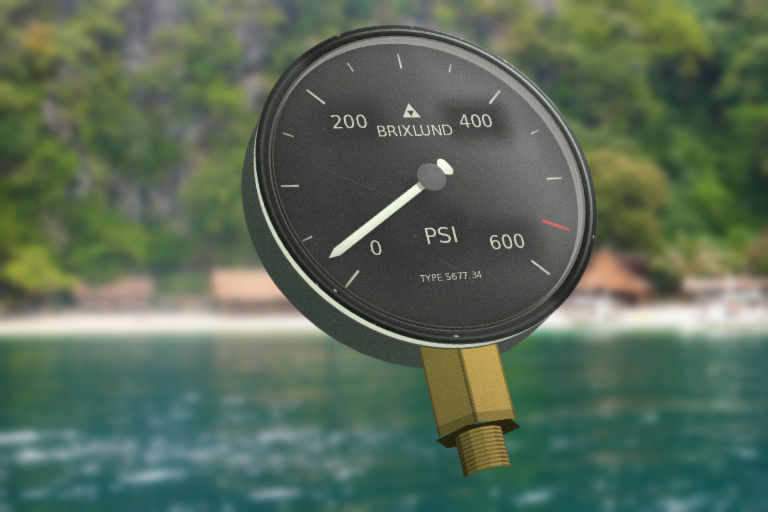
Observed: 25 psi
